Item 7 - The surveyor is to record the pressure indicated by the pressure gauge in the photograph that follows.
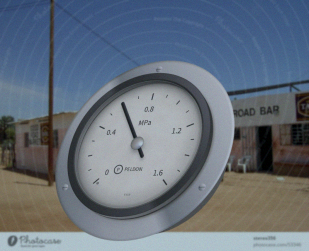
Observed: 0.6 MPa
